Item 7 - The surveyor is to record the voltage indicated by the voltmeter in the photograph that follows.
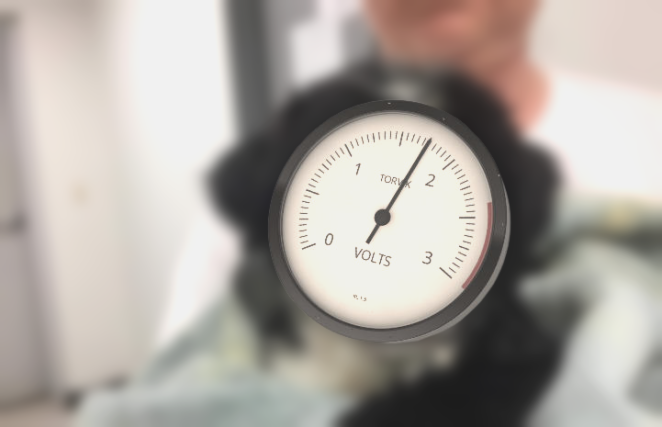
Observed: 1.75 V
